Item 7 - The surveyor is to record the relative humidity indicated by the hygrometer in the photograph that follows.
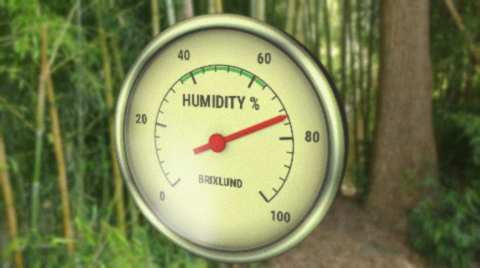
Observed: 74 %
